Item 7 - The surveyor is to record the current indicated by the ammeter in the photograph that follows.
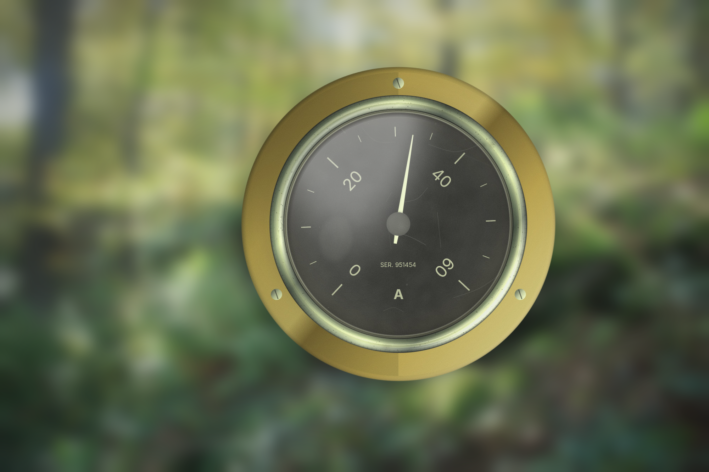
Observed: 32.5 A
